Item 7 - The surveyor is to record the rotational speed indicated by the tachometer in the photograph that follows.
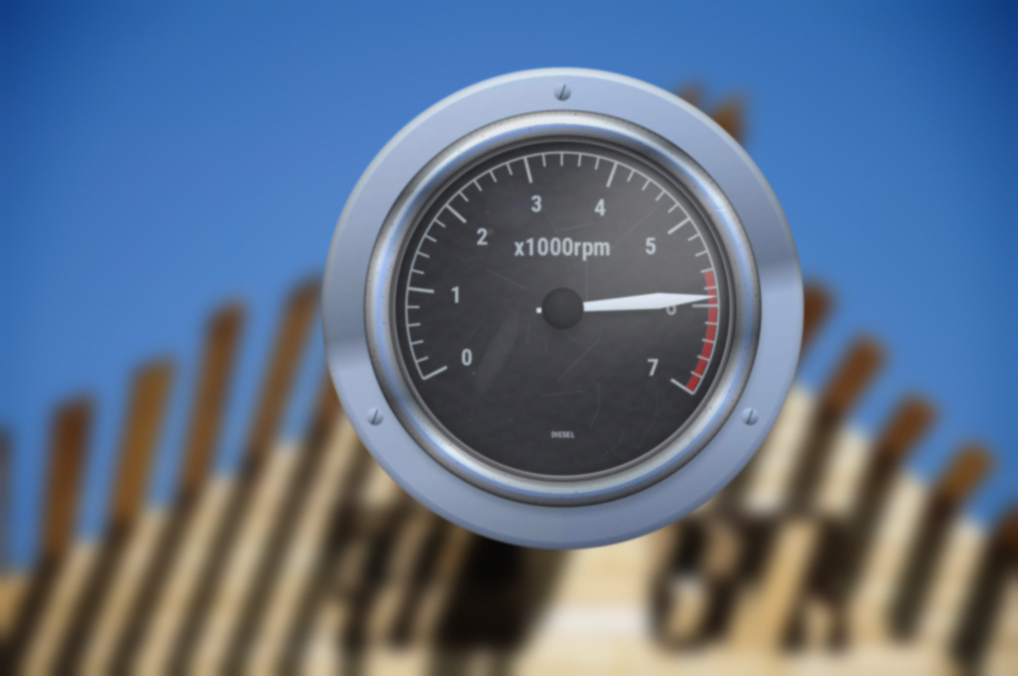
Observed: 5900 rpm
